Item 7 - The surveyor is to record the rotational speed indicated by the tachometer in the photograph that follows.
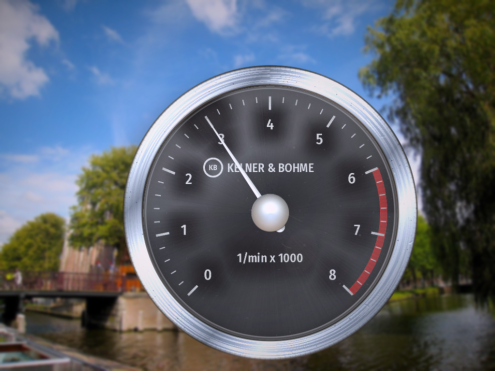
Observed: 3000 rpm
